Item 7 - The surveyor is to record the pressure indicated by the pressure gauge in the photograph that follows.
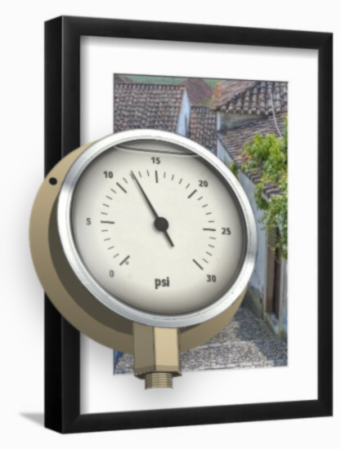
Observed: 12 psi
